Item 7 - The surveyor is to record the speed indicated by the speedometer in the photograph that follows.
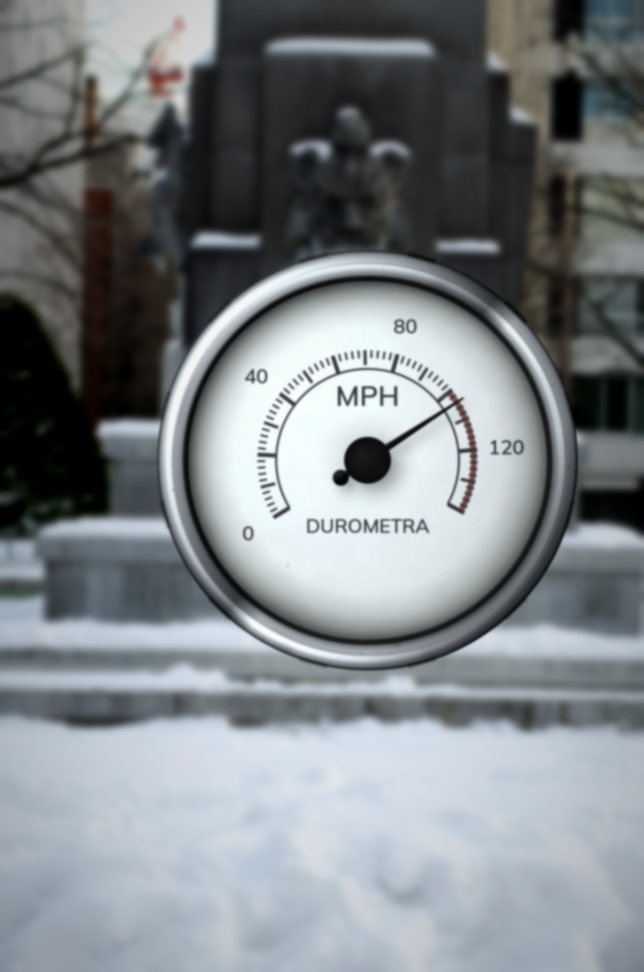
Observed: 104 mph
